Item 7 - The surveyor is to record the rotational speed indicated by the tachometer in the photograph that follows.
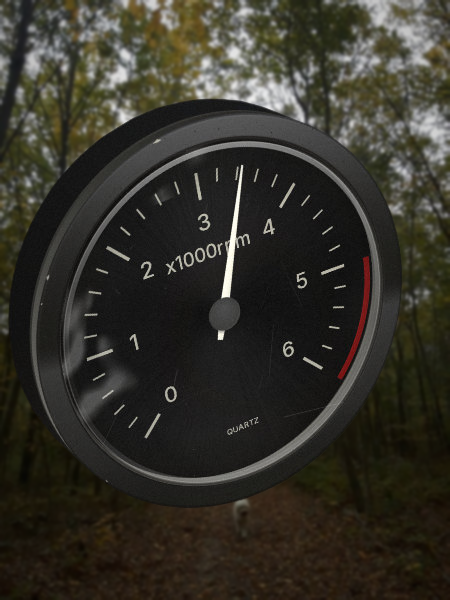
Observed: 3400 rpm
